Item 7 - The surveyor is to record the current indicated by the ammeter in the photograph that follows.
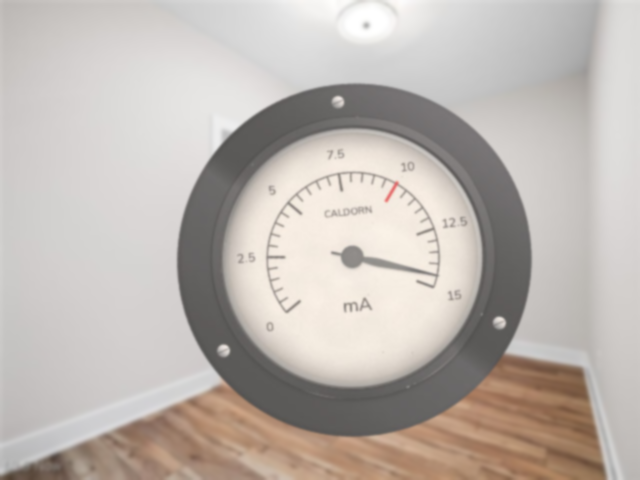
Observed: 14.5 mA
